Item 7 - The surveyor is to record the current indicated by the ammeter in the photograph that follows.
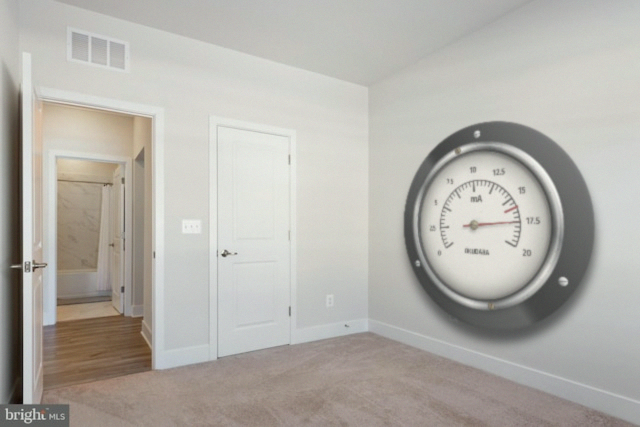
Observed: 17.5 mA
